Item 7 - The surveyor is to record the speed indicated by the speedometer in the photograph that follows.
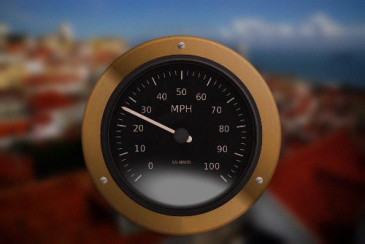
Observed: 26 mph
